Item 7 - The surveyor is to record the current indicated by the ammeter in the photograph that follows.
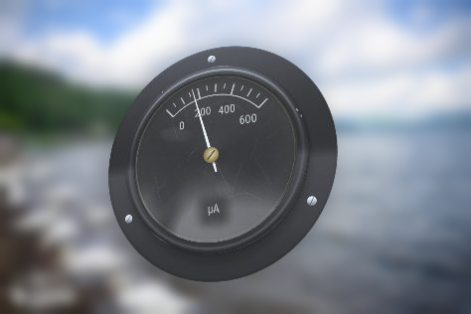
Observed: 175 µA
